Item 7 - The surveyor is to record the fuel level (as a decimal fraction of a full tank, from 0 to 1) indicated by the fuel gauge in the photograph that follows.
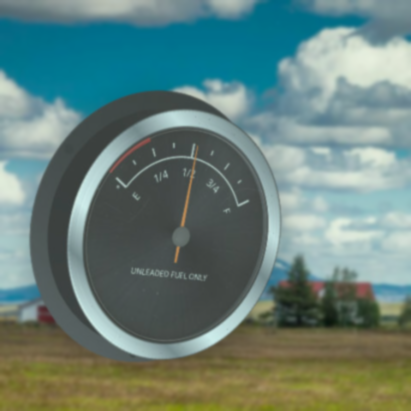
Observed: 0.5
